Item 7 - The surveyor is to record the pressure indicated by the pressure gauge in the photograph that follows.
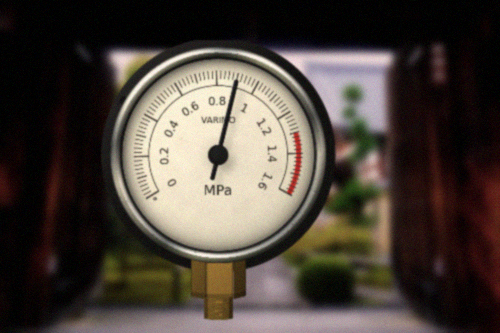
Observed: 0.9 MPa
